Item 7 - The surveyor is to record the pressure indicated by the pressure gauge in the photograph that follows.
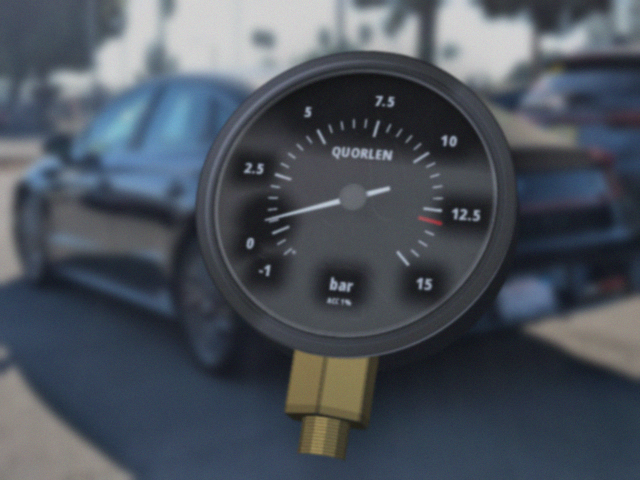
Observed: 0.5 bar
